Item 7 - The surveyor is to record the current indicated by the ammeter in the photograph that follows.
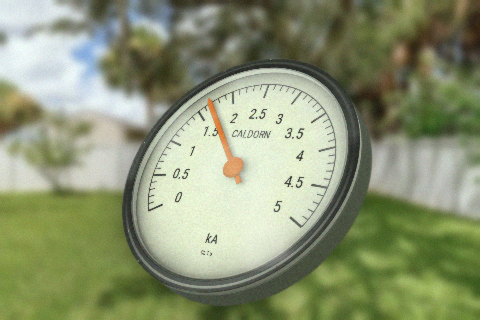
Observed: 1.7 kA
